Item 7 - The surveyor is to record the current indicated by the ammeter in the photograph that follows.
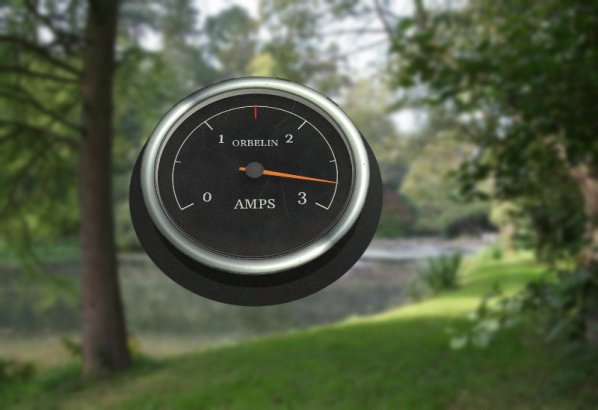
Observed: 2.75 A
